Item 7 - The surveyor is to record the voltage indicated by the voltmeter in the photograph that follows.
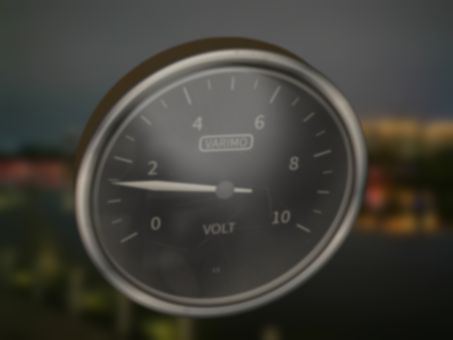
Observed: 1.5 V
